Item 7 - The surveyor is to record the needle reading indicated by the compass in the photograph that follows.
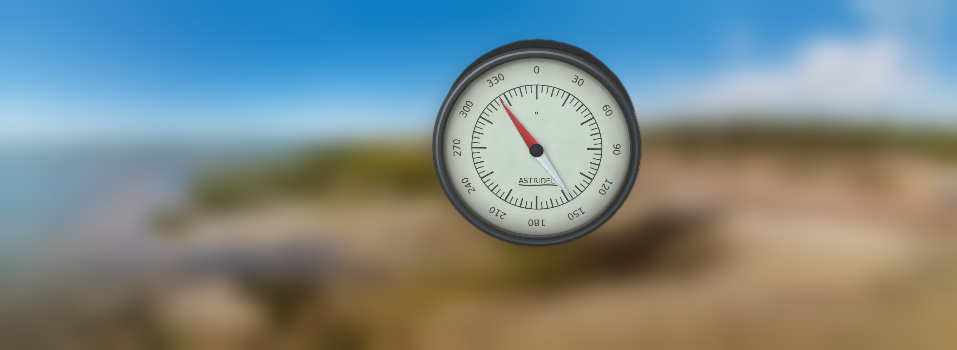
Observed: 325 °
